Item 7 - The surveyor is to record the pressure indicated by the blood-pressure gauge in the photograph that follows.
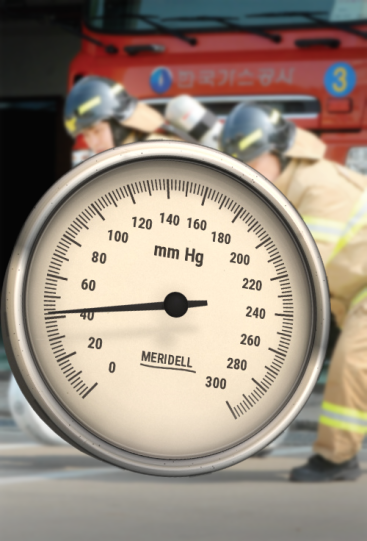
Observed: 42 mmHg
